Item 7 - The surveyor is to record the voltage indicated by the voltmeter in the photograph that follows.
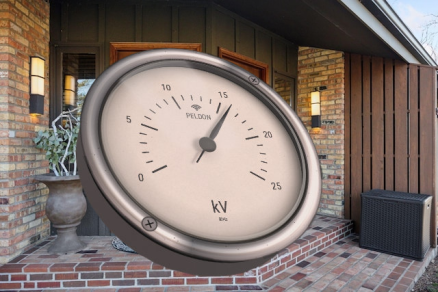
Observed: 16 kV
